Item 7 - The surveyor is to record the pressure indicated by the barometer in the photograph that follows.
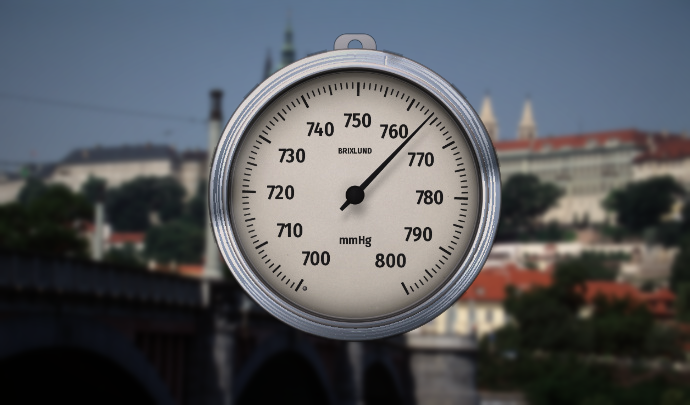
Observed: 764 mmHg
